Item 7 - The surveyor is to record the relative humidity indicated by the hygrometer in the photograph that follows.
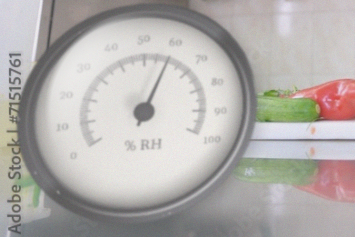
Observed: 60 %
